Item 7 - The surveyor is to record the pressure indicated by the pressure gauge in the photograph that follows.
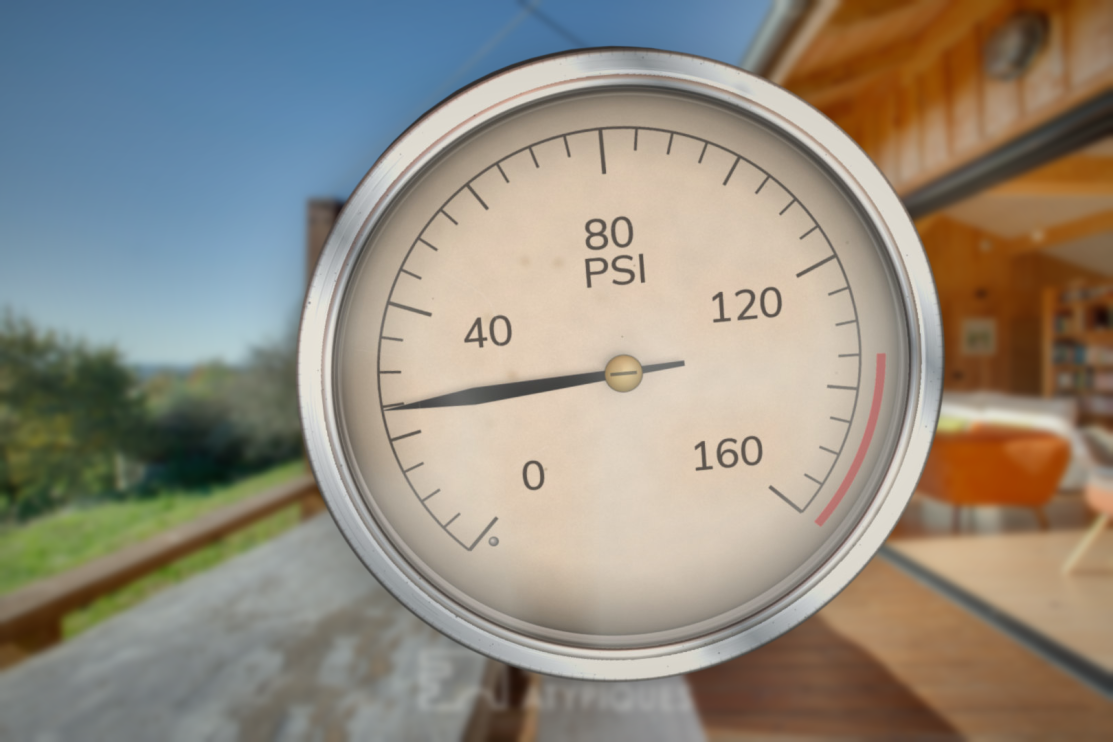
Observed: 25 psi
